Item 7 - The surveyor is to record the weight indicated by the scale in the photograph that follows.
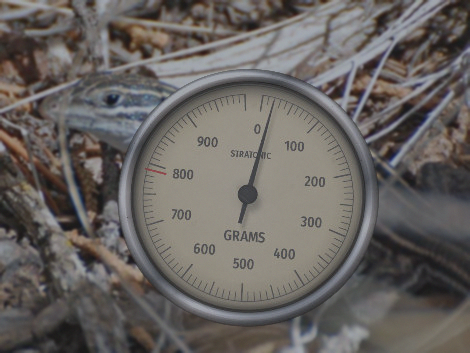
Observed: 20 g
